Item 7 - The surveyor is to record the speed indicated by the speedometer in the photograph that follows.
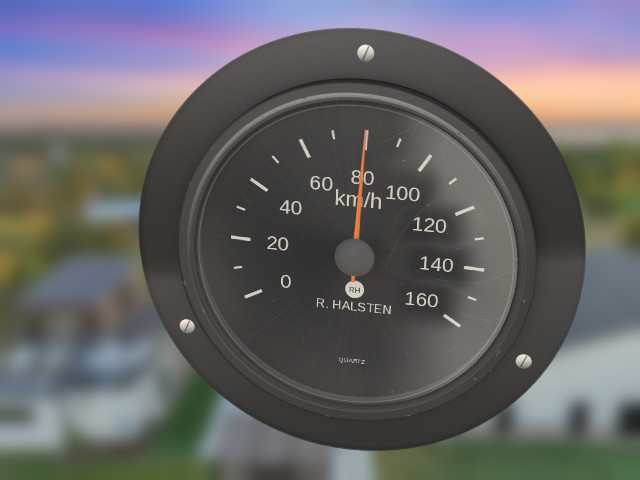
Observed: 80 km/h
